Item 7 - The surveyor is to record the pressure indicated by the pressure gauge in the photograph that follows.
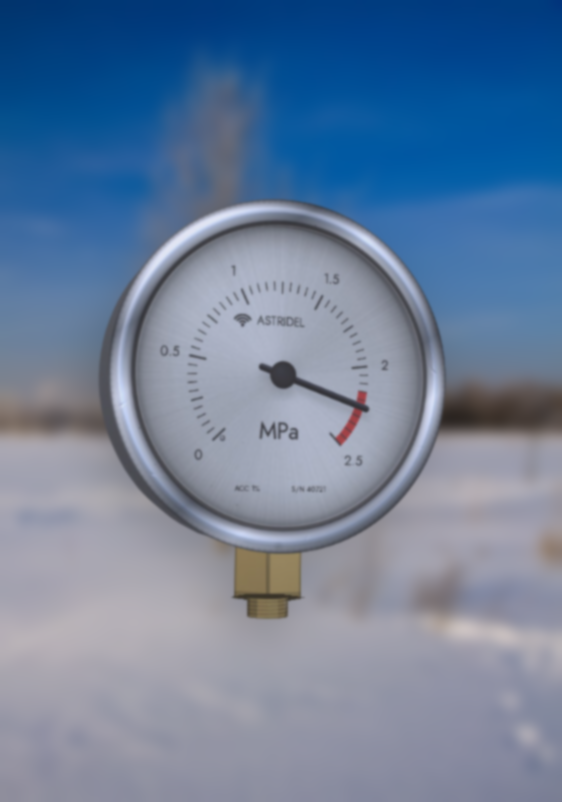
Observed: 2.25 MPa
